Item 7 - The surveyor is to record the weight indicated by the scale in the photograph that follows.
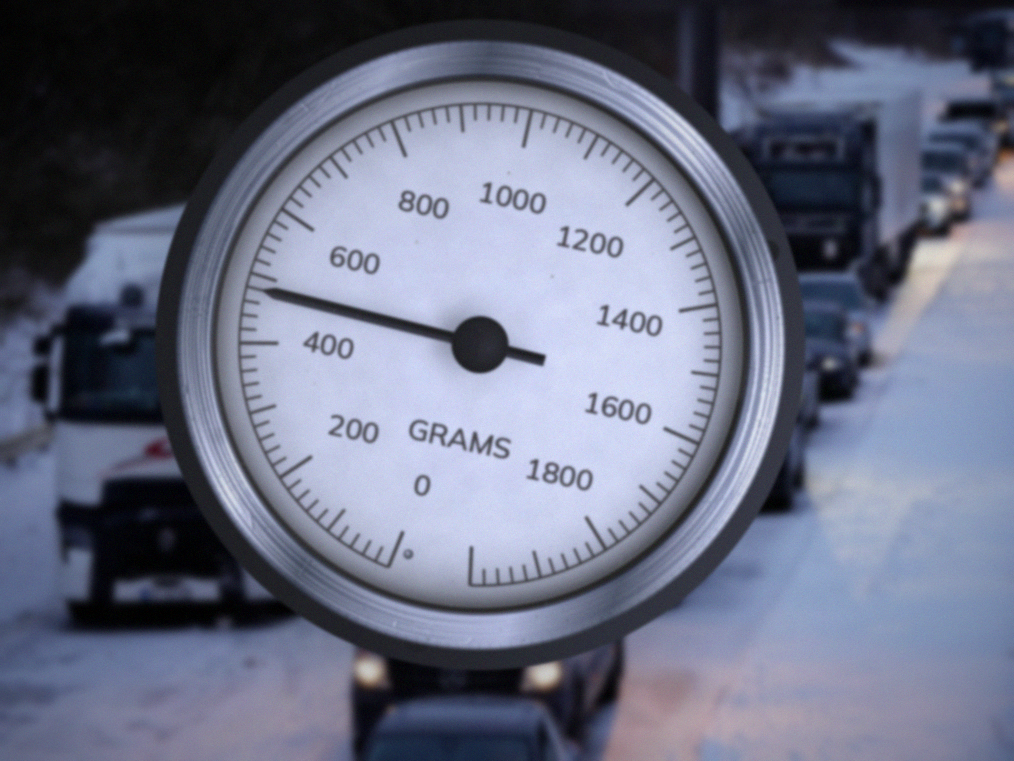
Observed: 480 g
